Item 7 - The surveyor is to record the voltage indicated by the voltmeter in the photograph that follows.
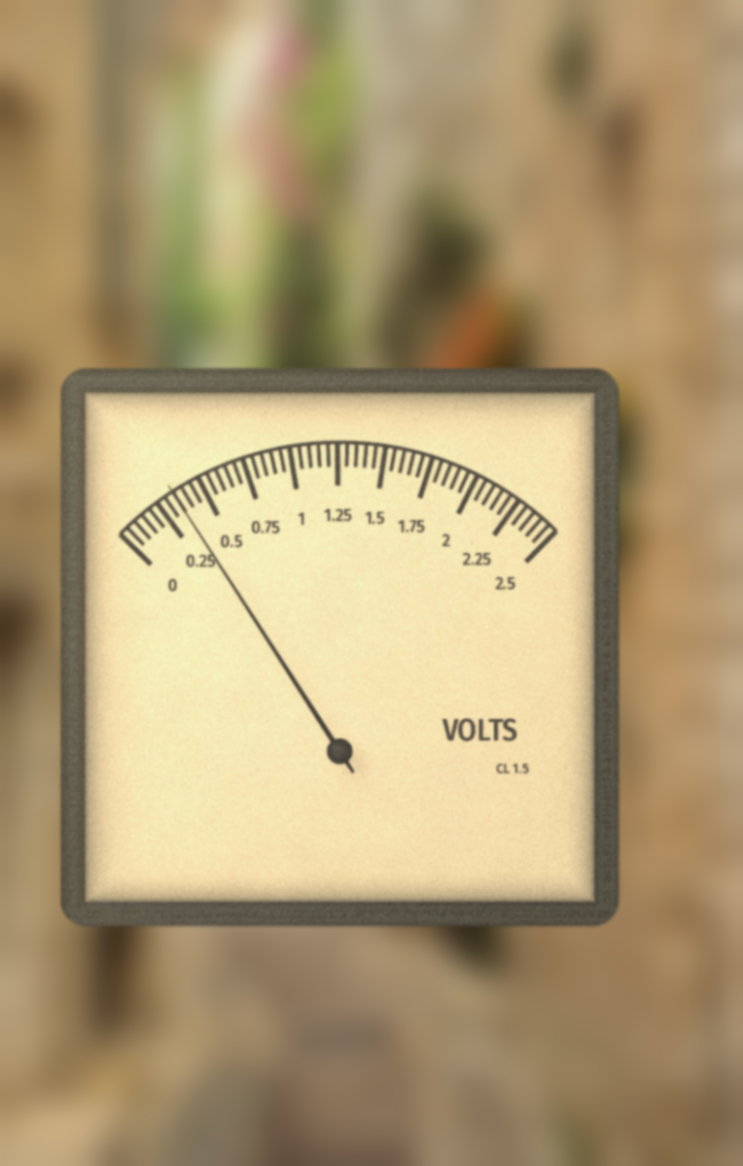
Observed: 0.35 V
